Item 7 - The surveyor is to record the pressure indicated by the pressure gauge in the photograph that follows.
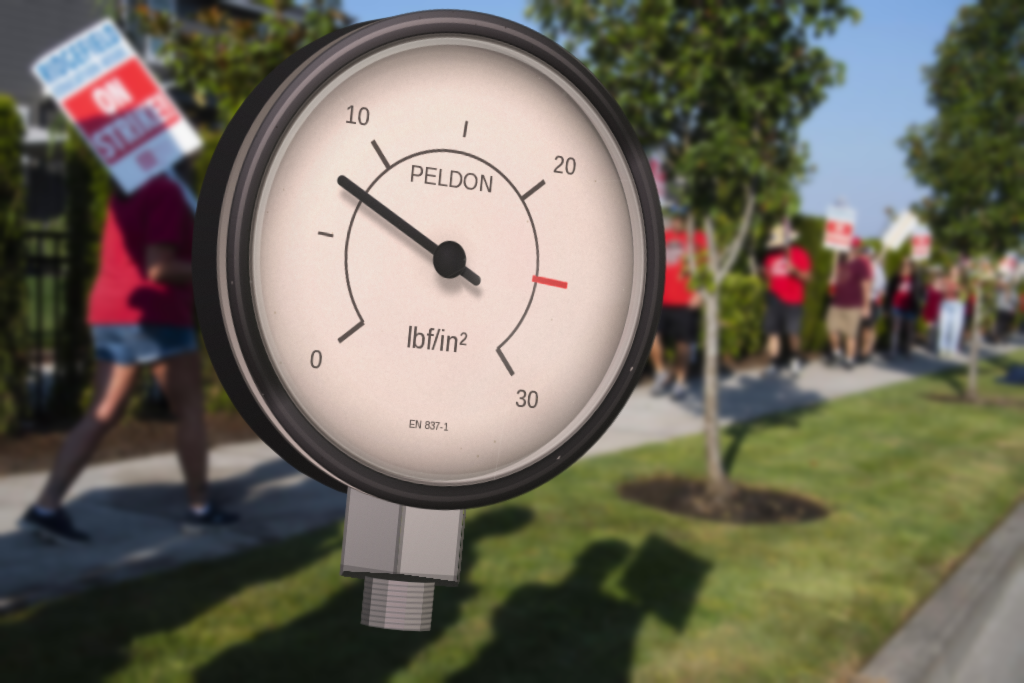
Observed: 7.5 psi
